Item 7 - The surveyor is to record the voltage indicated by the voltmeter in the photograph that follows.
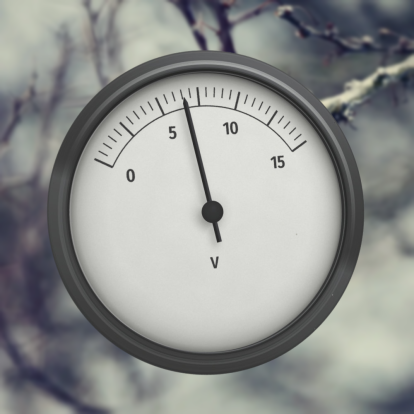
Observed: 6.5 V
